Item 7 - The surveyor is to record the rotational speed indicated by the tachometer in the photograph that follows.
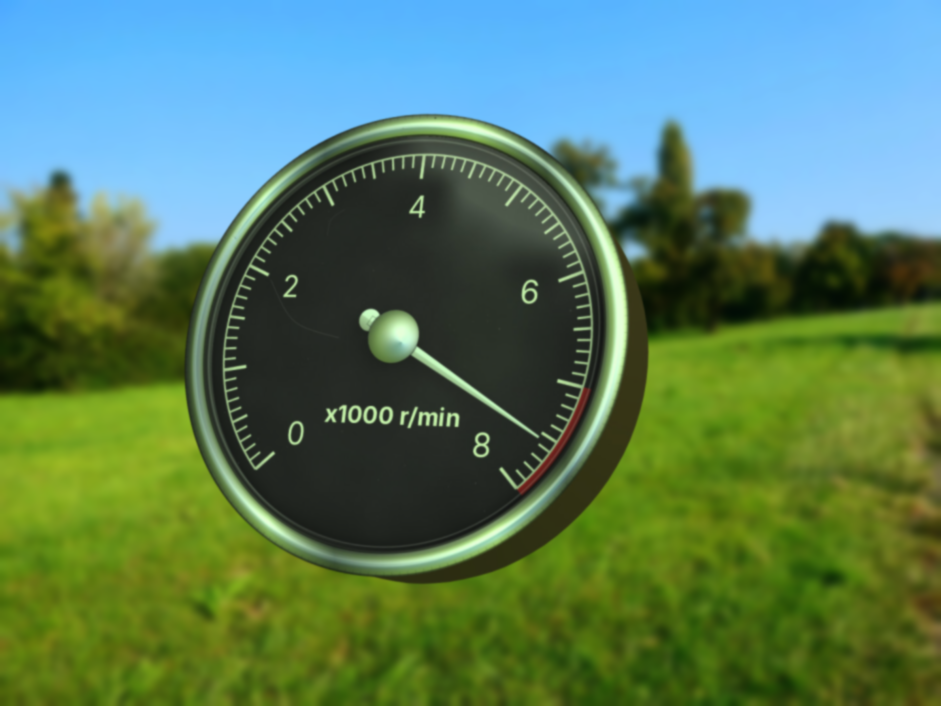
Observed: 7550 rpm
